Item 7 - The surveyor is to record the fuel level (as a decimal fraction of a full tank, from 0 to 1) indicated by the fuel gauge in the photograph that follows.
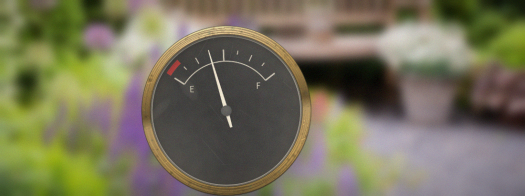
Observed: 0.375
